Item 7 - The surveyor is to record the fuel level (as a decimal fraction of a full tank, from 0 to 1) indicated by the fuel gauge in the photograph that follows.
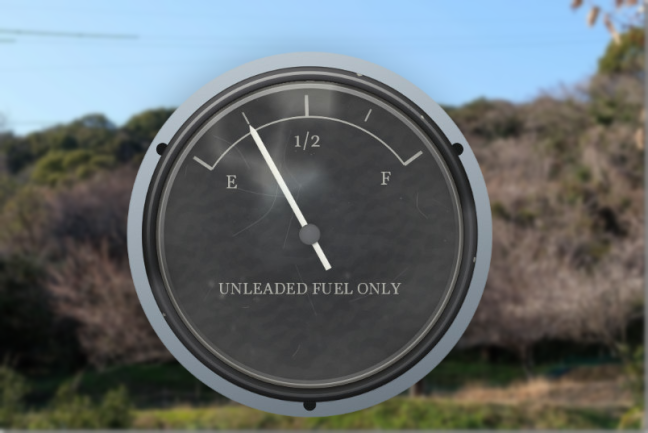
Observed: 0.25
